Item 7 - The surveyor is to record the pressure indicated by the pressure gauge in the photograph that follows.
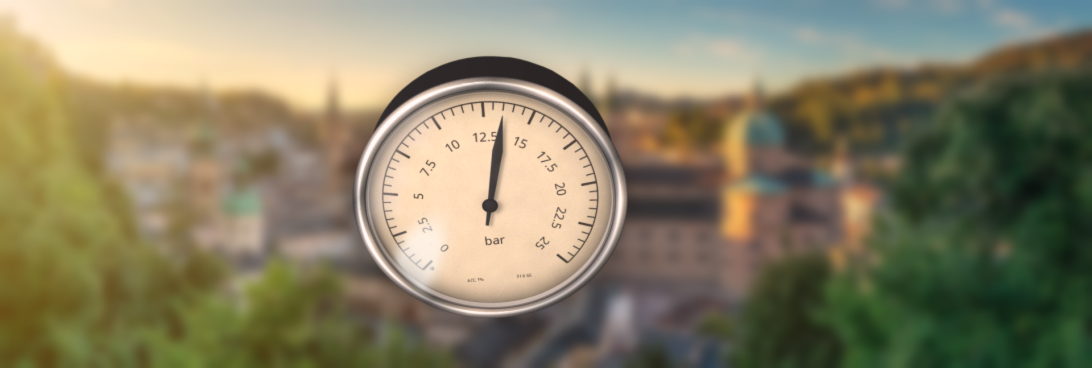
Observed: 13.5 bar
